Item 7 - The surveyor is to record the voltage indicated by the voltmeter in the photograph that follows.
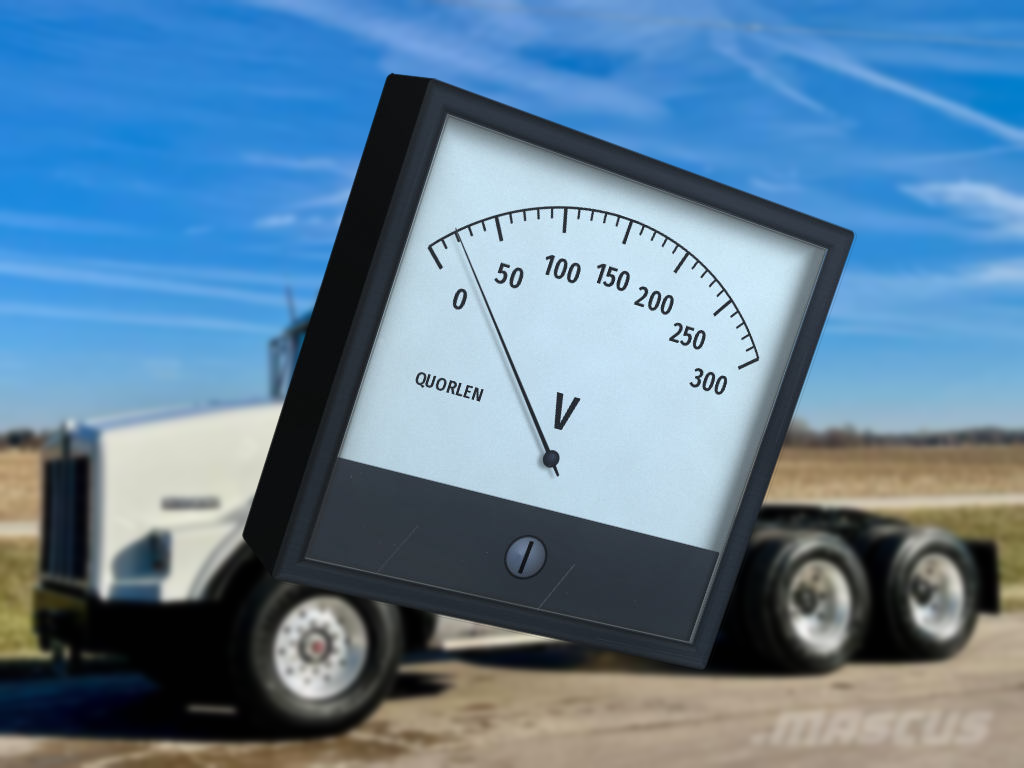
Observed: 20 V
